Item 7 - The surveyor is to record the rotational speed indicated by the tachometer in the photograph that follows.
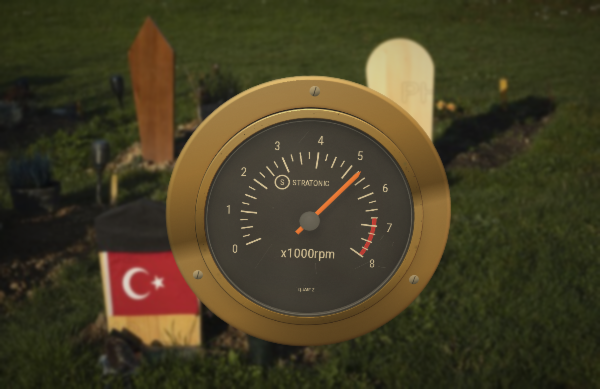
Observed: 5250 rpm
